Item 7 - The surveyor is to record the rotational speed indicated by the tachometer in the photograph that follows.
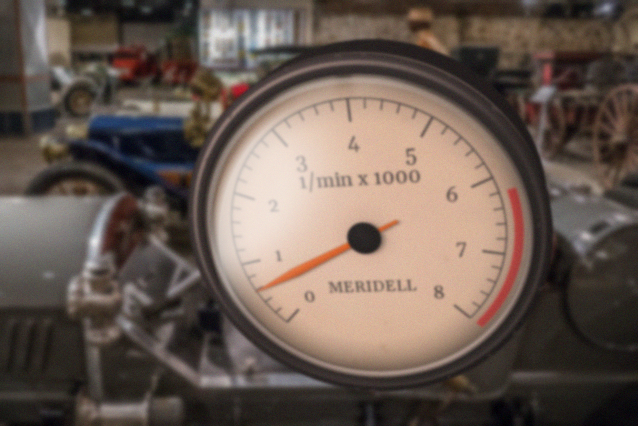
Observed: 600 rpm
